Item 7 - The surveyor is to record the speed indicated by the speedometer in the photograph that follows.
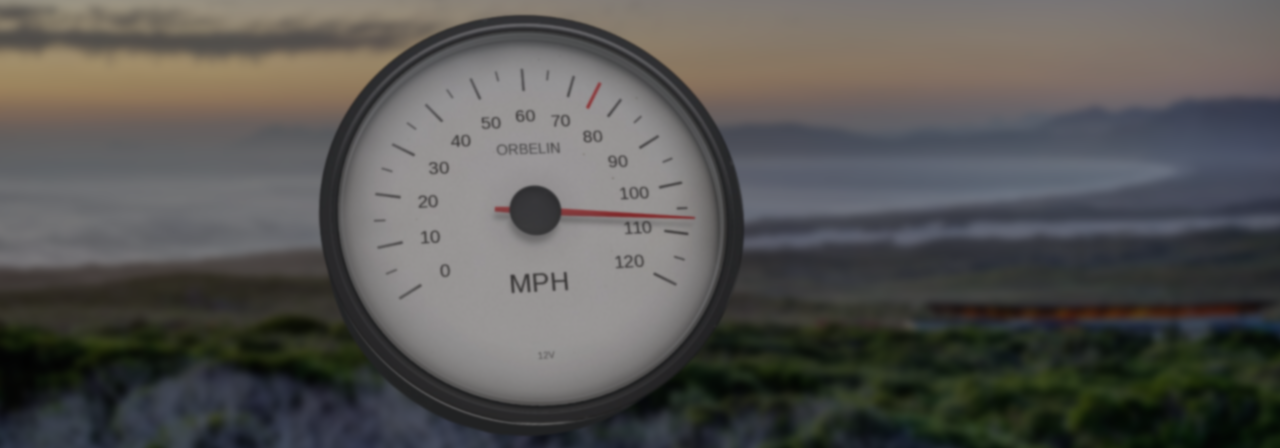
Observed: 107.5 mph
